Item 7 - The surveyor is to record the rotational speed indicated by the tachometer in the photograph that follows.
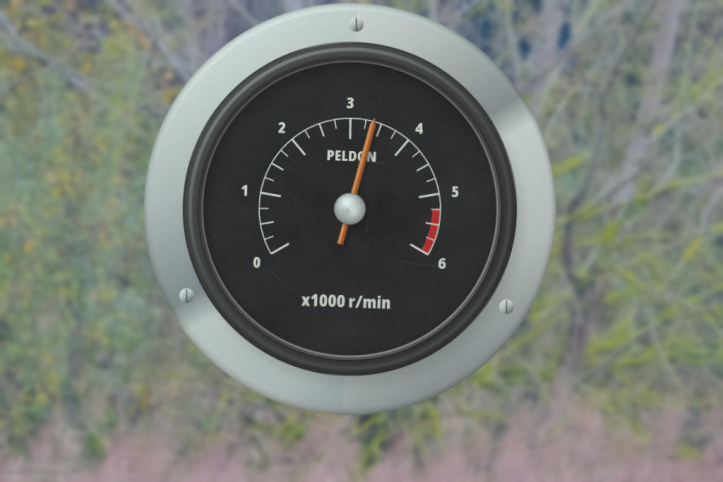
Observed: 3375 rpm
